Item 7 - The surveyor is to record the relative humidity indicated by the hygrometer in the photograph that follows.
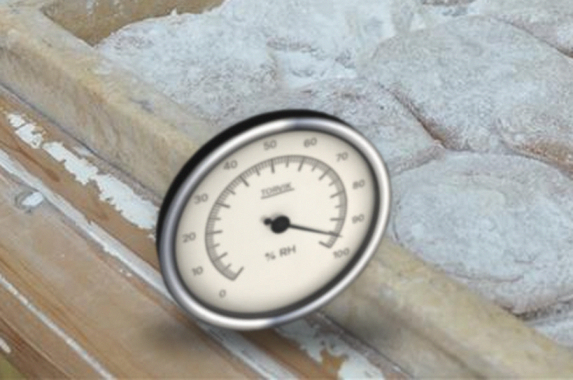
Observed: 95 %
